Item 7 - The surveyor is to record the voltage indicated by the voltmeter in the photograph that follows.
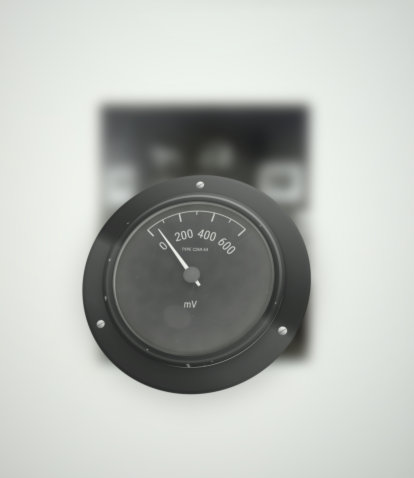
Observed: 50 mV
